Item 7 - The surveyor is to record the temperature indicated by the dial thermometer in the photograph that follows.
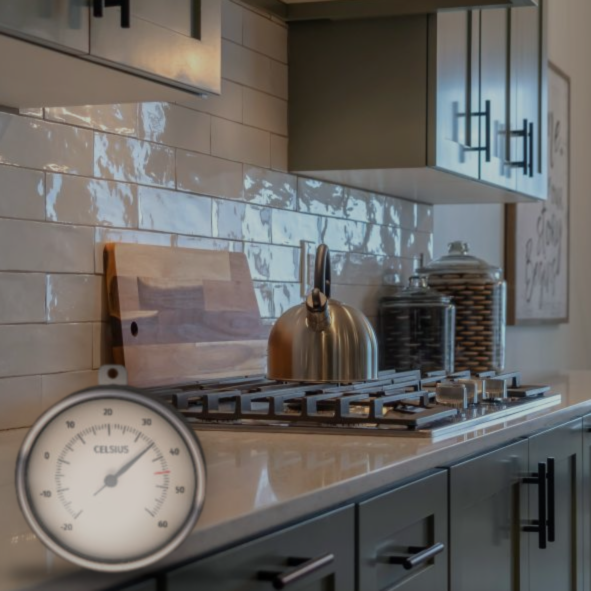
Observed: 35 °C
